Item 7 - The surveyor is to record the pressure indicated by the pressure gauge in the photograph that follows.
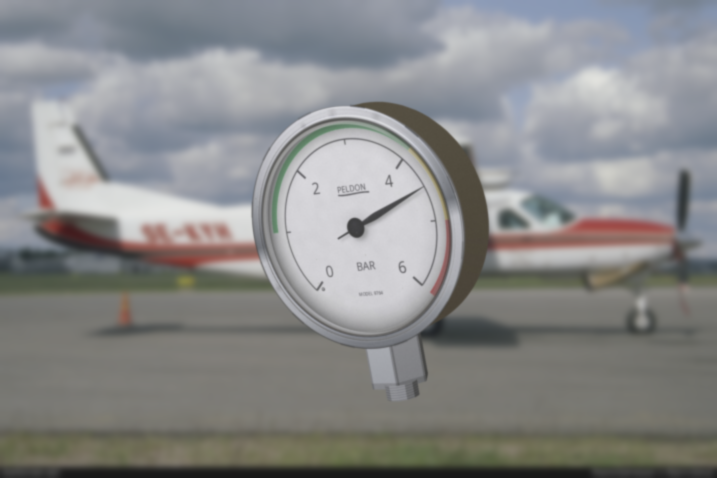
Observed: 4.5 bar
